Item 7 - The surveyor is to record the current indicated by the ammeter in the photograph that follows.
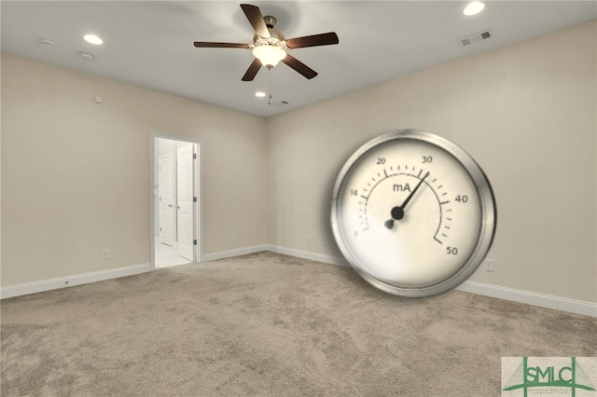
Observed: 32 mA
